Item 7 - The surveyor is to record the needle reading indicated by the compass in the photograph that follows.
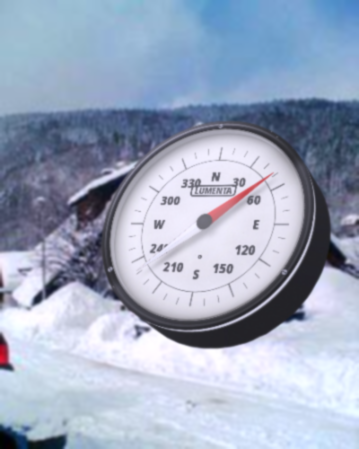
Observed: 50 °
